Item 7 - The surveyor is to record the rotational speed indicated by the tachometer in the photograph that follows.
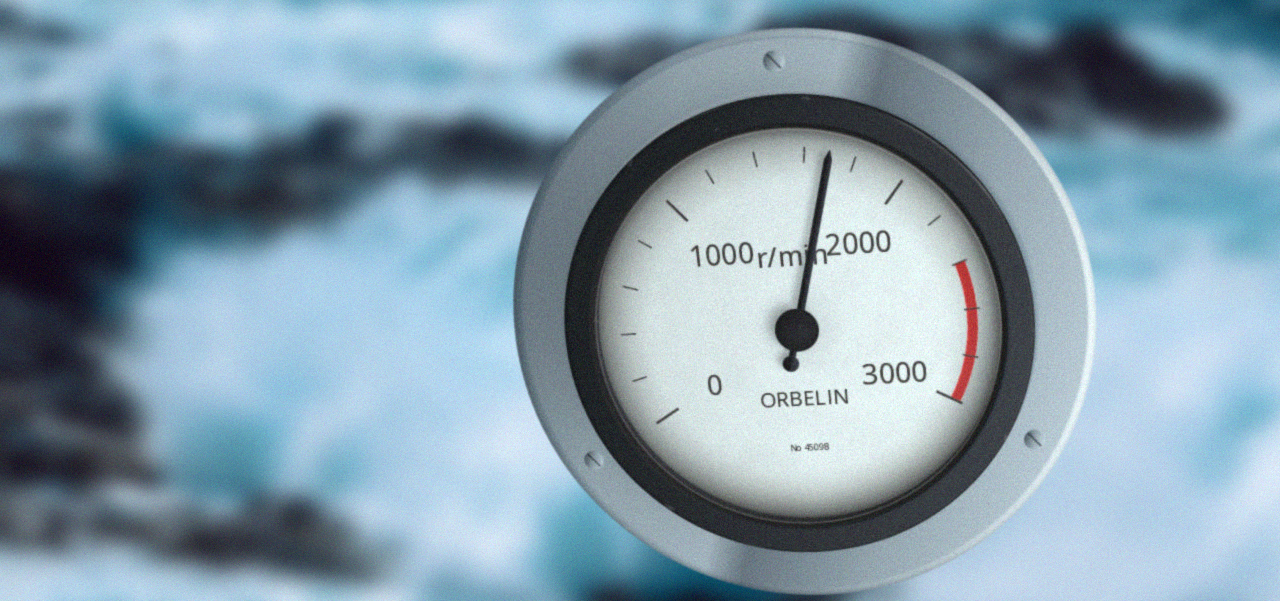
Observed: 1700 rpm
